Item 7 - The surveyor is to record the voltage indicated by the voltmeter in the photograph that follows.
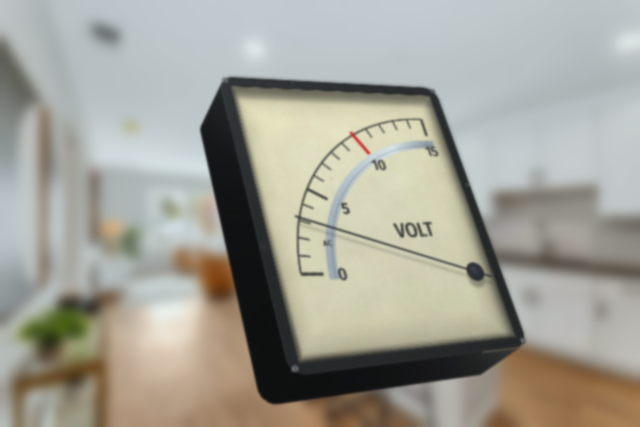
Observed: 3 V
